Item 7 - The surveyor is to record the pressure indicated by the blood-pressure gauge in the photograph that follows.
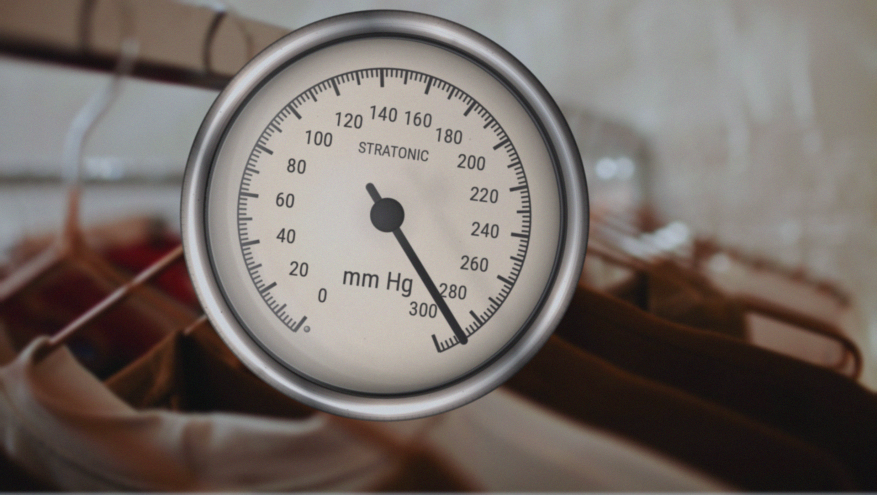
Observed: 290 mmHg
